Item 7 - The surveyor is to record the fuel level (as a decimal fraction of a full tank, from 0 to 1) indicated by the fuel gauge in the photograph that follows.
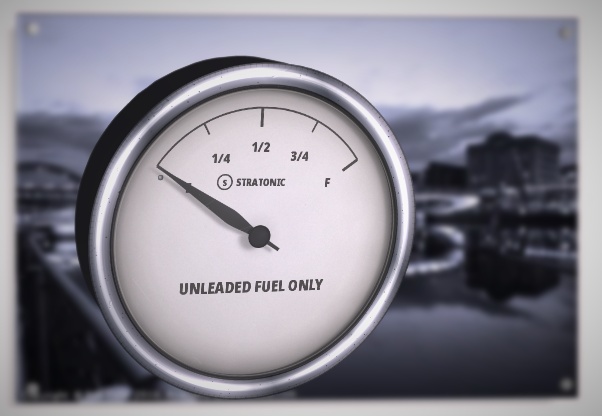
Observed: 0
